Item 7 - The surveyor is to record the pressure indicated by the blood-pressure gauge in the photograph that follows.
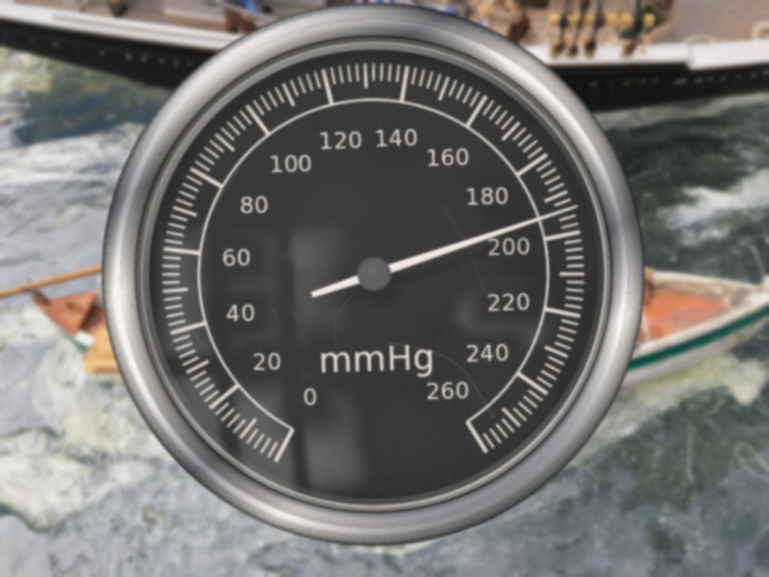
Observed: 194 mmHg
